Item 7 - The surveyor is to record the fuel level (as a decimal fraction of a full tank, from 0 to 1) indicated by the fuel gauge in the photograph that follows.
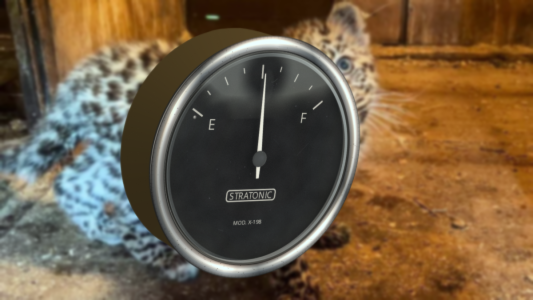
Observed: 0.5
